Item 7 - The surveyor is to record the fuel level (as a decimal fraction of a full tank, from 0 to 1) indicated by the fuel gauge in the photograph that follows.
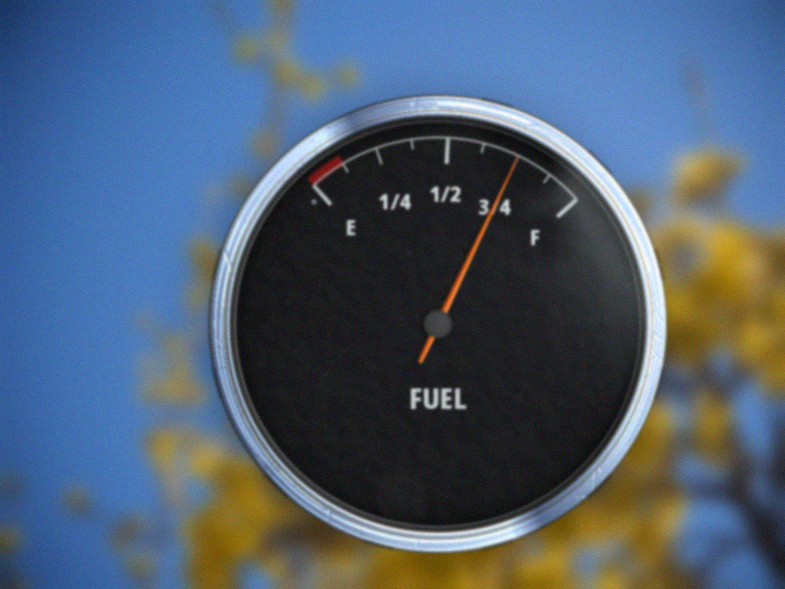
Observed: 0.75
